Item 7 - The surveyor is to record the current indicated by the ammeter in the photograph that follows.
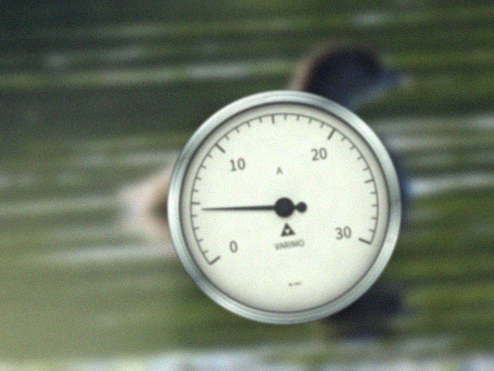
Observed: 4.5 A
